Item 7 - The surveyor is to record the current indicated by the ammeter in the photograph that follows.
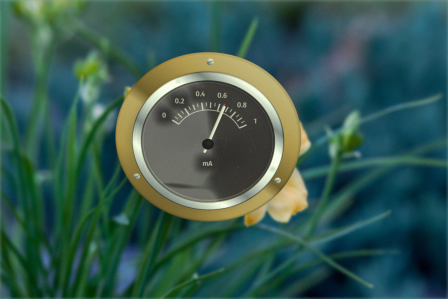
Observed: 0.65 mA
